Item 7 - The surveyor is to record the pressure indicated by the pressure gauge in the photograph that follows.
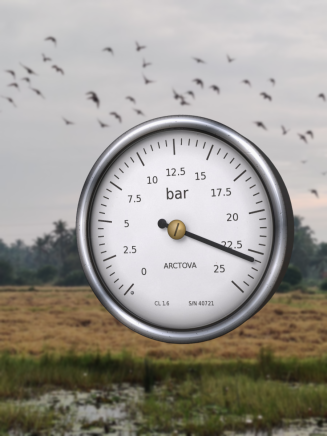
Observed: 23 bar
